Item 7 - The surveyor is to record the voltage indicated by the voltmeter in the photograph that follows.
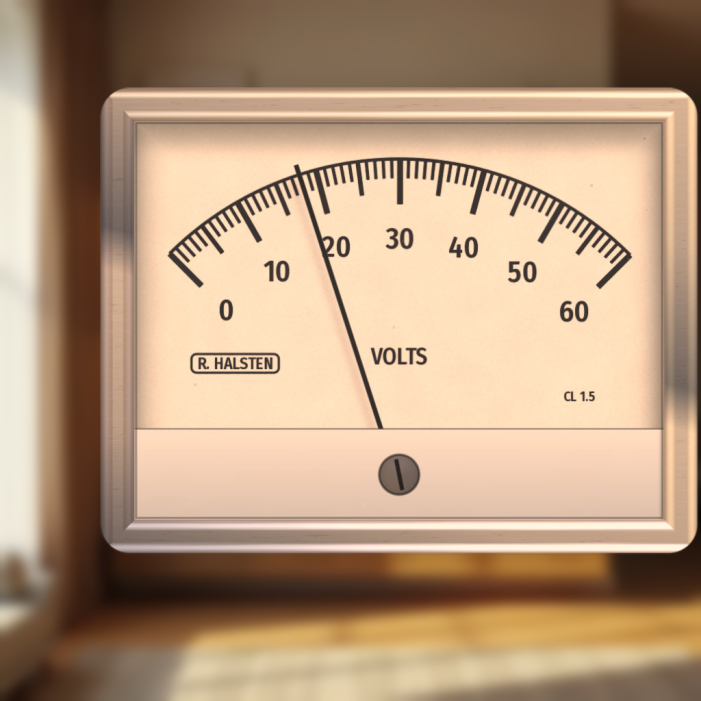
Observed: 18 V
